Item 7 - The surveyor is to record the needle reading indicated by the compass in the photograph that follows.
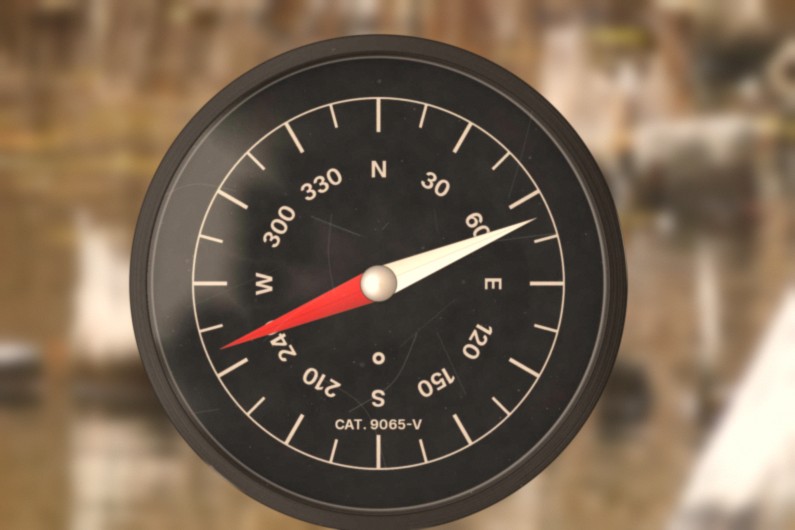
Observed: 247.5 °
